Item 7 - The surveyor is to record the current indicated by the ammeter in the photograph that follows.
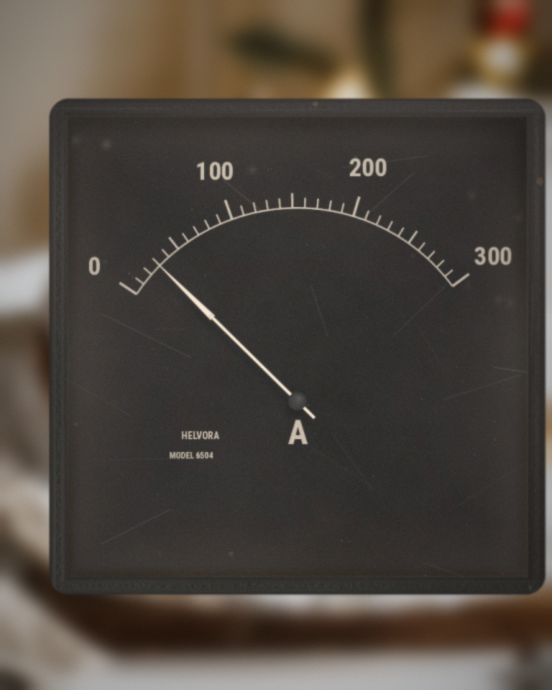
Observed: 30 A
